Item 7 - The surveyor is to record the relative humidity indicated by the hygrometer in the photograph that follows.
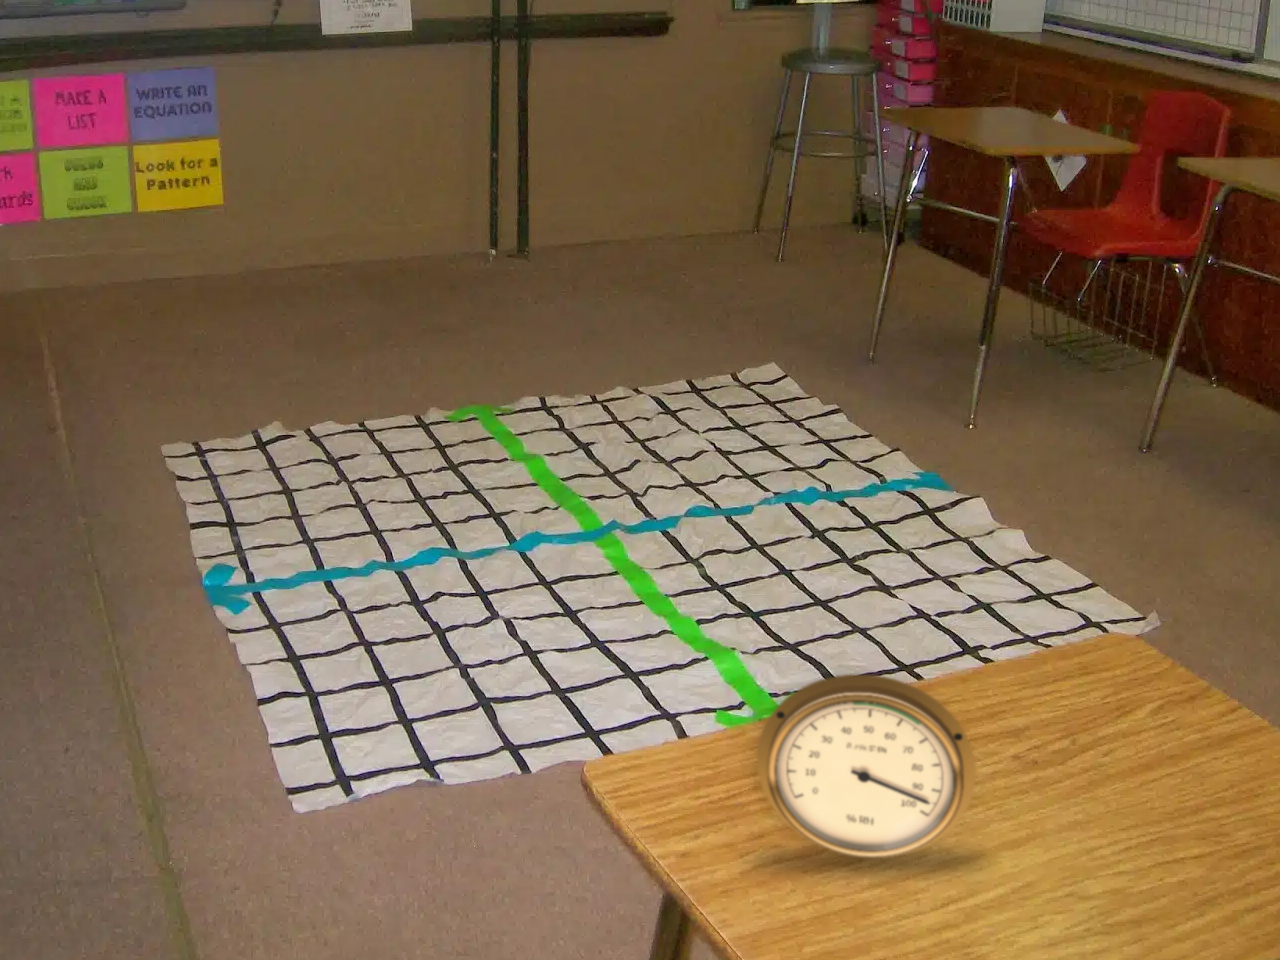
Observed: 95 %
